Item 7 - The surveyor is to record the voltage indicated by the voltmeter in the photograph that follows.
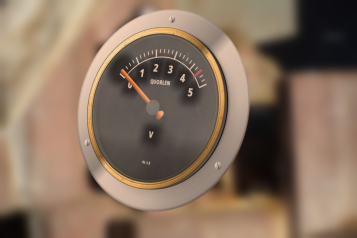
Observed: 0.2 V
